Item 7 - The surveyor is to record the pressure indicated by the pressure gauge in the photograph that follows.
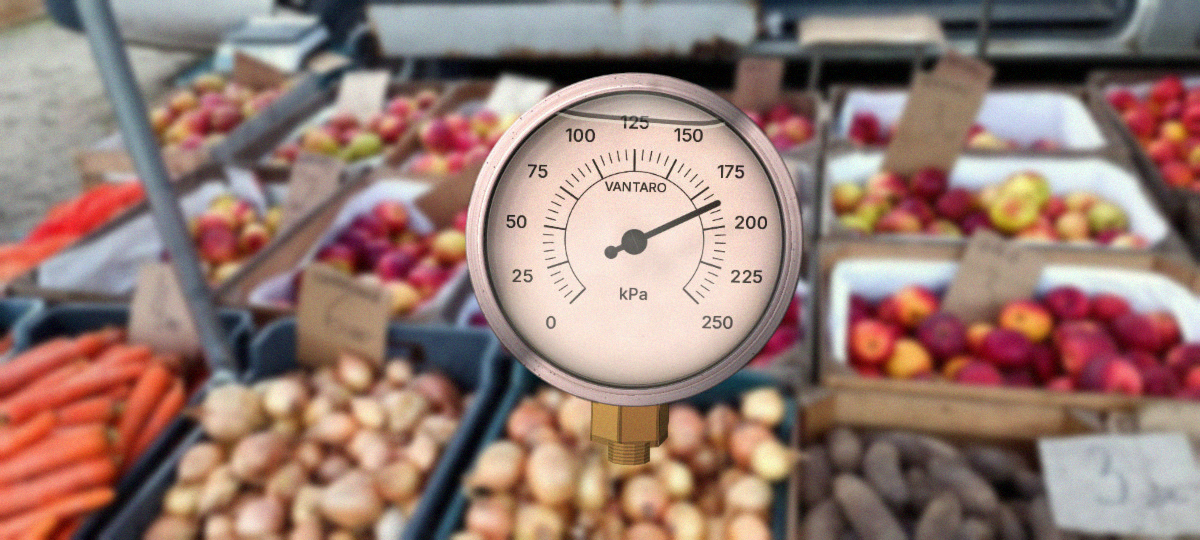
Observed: 185 kPa
